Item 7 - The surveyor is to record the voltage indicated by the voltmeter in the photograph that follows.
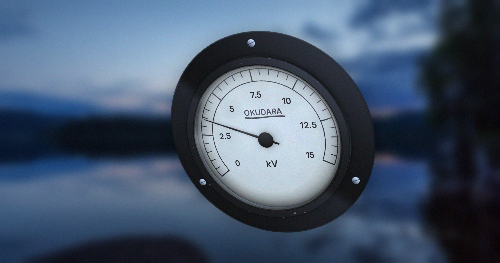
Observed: 3.5 kV
